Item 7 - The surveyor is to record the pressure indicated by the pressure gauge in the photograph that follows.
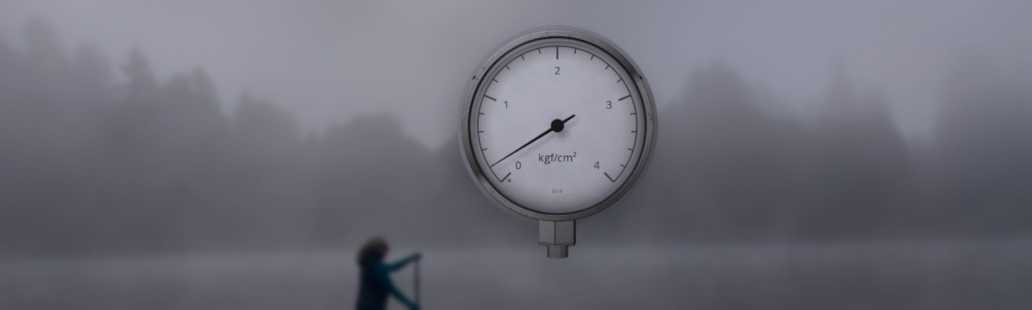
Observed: 0.2 kg/cm²
